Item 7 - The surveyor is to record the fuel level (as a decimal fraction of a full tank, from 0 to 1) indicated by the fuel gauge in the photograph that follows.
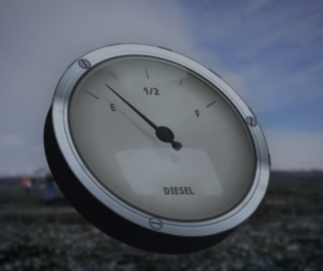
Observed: 0.125
